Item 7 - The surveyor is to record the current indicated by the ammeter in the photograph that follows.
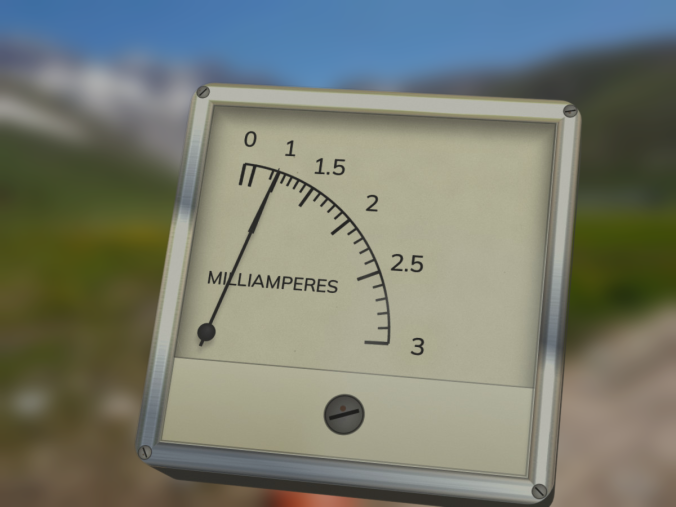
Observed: 1 mA
